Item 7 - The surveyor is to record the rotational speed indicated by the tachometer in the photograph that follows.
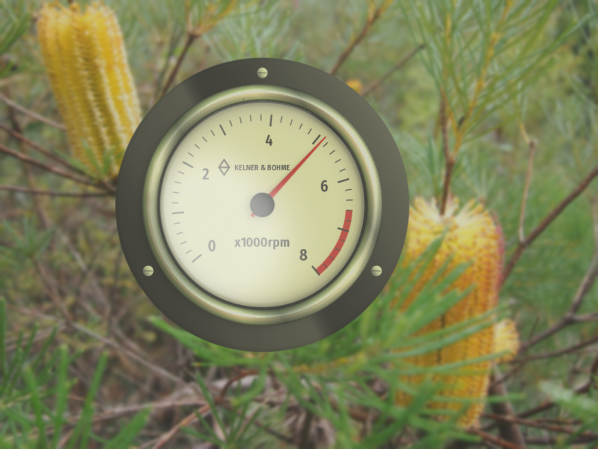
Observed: 5100 rpm
